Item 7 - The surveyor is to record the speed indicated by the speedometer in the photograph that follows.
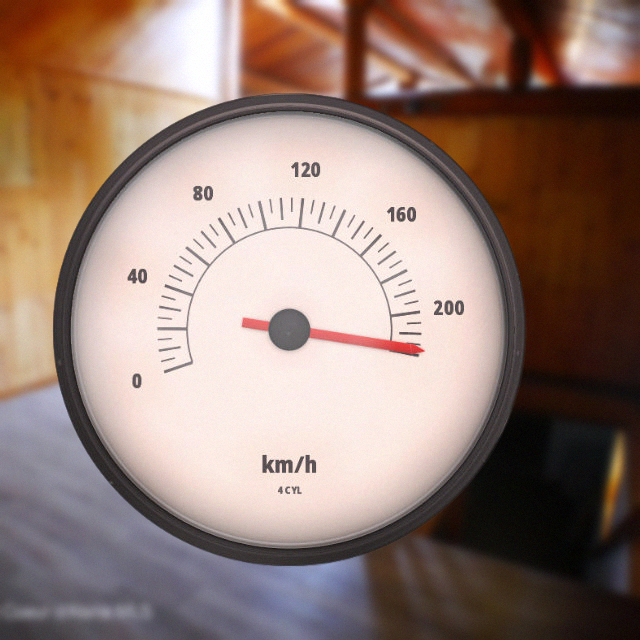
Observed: 217.5 km/h
